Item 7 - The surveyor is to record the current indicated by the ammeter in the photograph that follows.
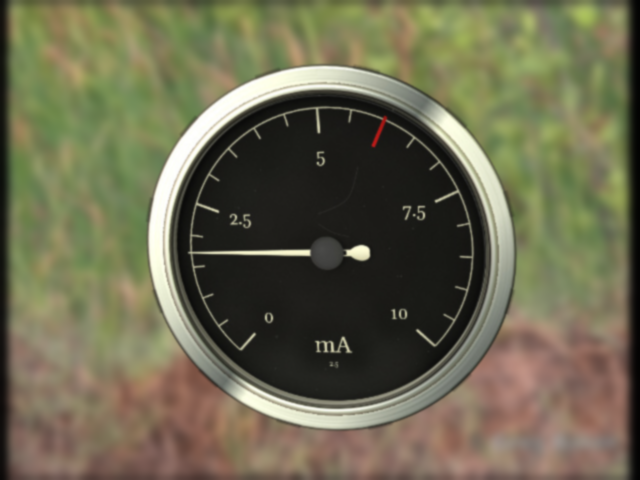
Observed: 1.75 mA
